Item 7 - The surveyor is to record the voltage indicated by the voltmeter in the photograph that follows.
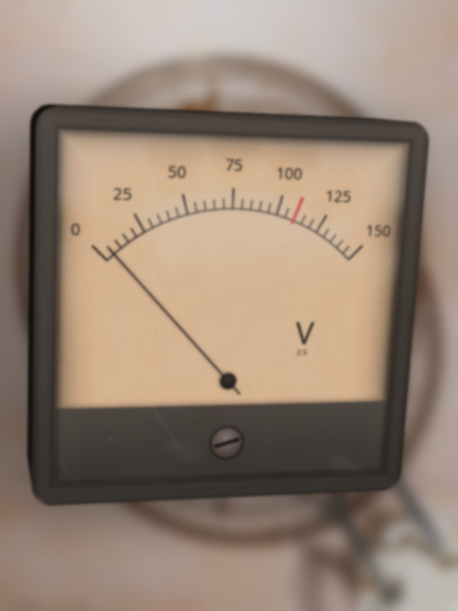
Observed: 5 V
